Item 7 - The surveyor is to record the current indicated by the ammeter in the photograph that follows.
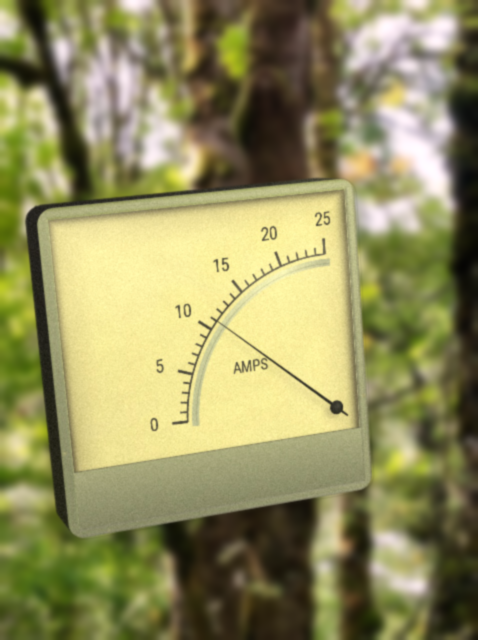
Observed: 11 A
